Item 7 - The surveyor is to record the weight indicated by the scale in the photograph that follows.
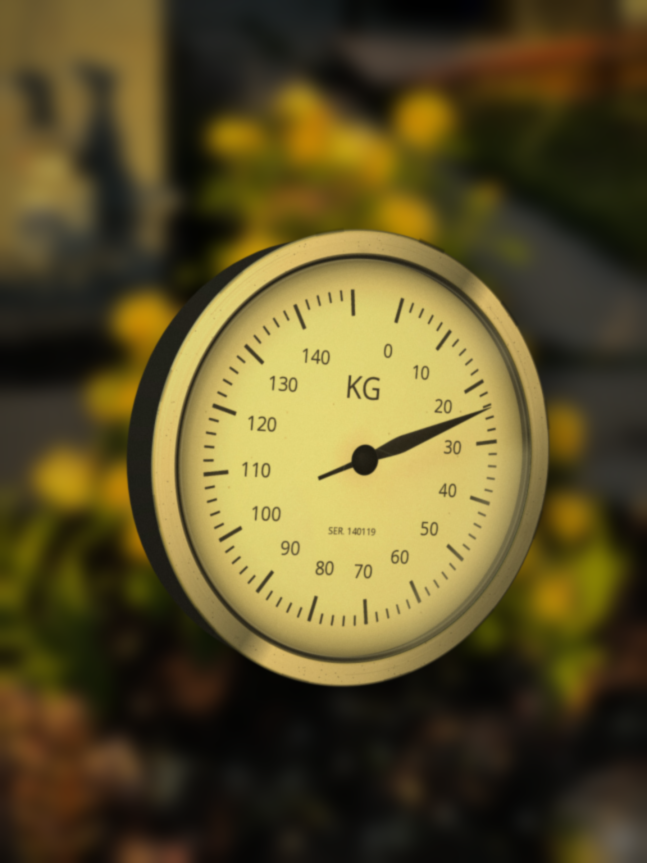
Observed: 24 kg
